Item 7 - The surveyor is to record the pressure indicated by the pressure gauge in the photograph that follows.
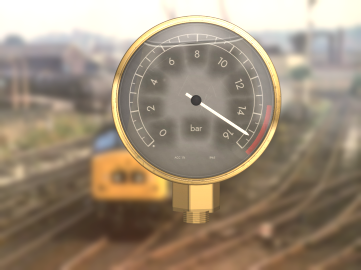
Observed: 15.25 bar
